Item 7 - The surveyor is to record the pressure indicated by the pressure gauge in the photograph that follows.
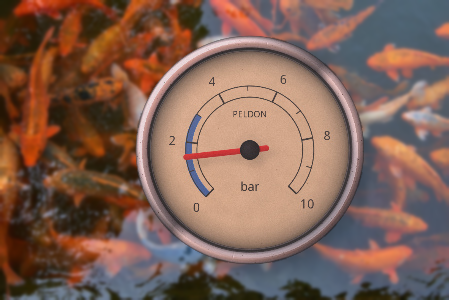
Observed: 1.5 bar
